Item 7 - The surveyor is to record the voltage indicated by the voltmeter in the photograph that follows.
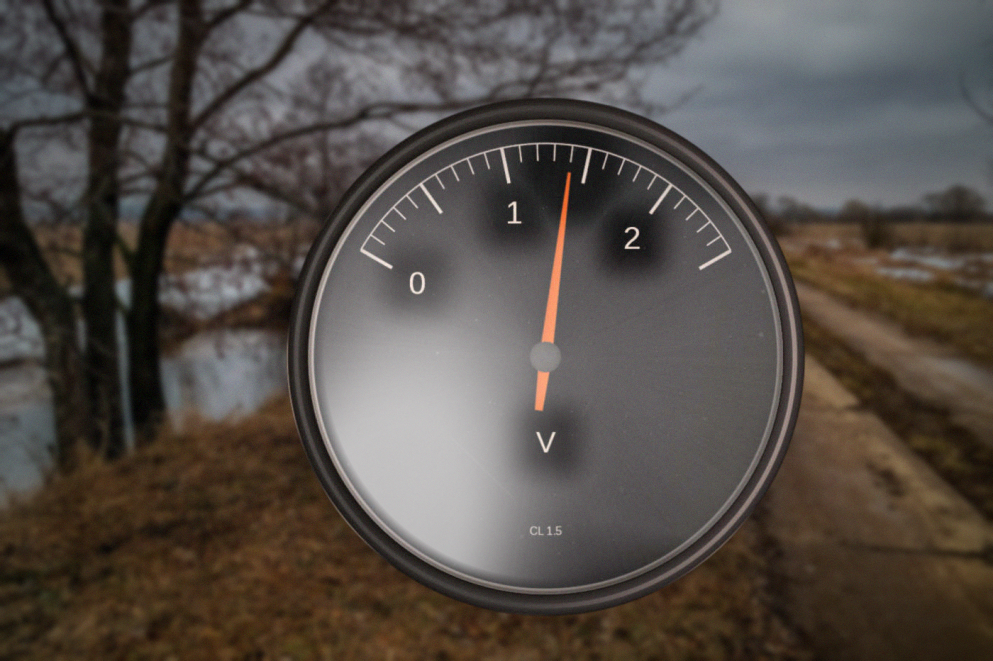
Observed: 1.4 V
